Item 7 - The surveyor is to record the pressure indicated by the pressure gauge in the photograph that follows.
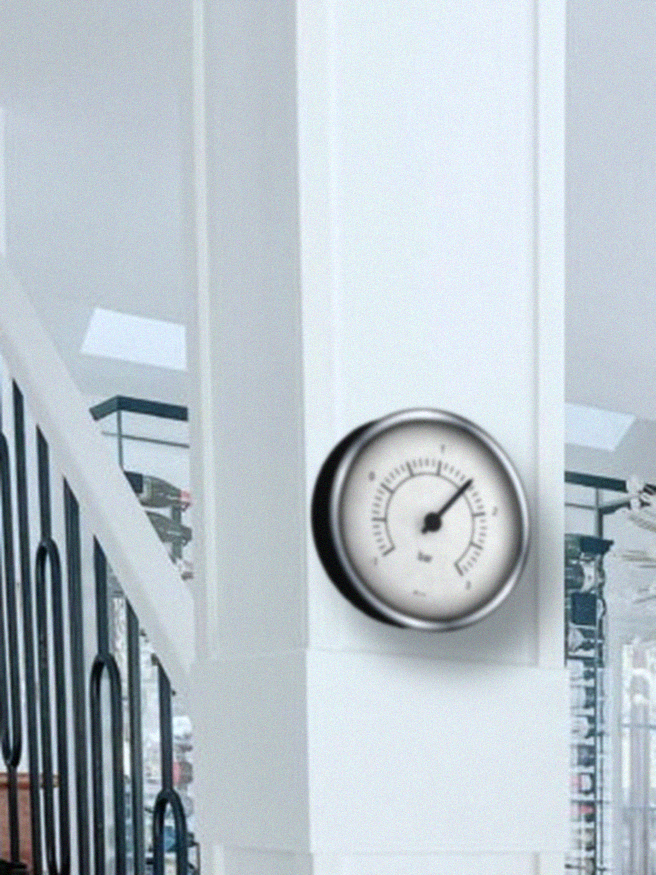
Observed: 1.5 bar
